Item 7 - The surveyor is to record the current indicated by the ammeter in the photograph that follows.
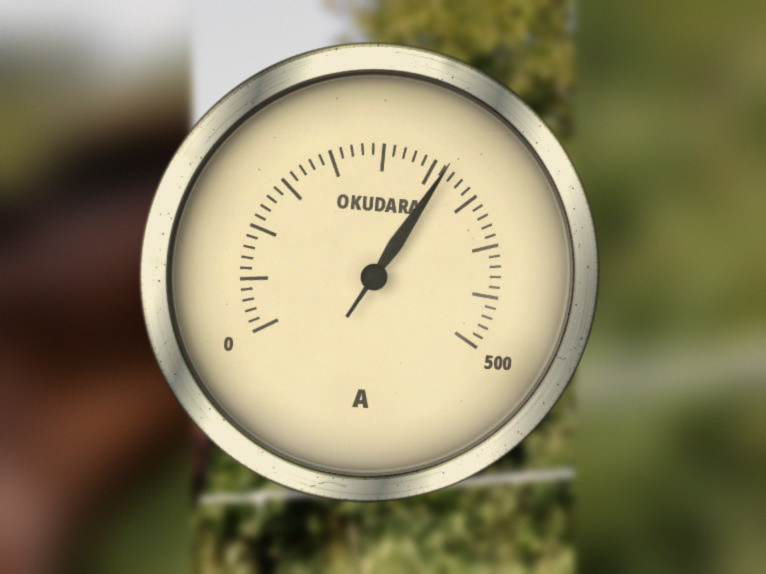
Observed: 310 A
